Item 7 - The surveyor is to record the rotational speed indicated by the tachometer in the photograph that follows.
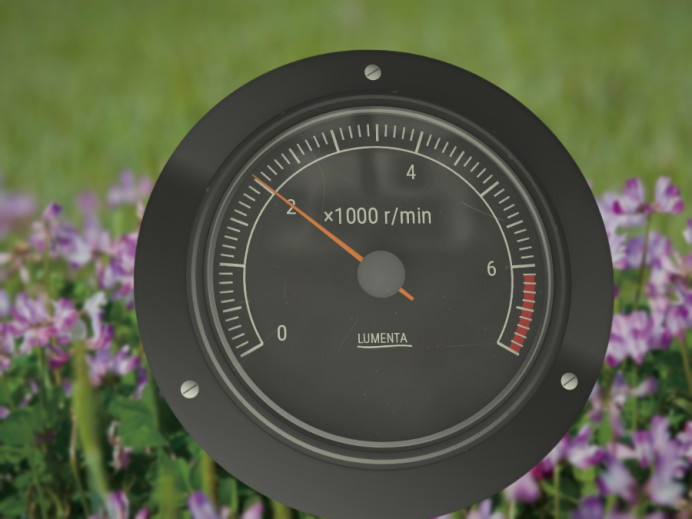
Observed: 2000 rpm
